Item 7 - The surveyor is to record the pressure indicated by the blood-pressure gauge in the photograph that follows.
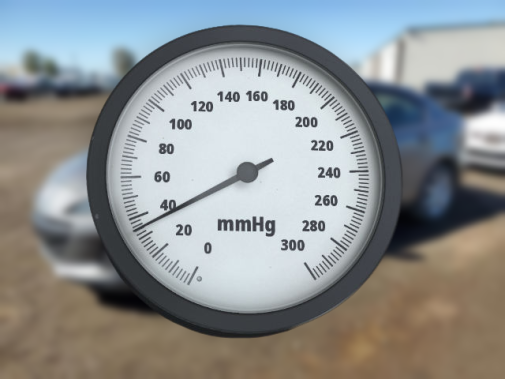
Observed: 34 mmHg
